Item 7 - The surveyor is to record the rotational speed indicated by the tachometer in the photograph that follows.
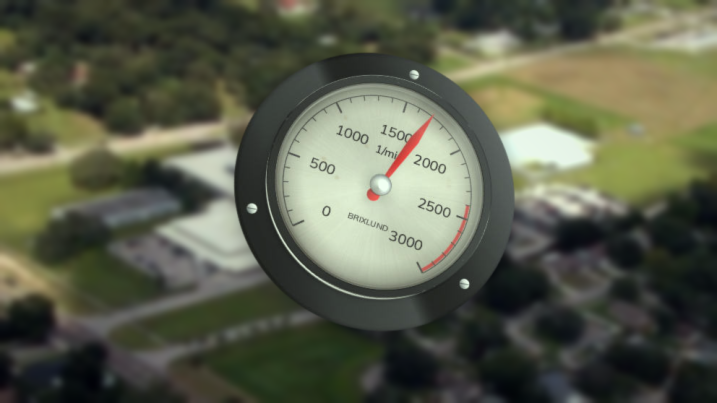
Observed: 1700 rpm
